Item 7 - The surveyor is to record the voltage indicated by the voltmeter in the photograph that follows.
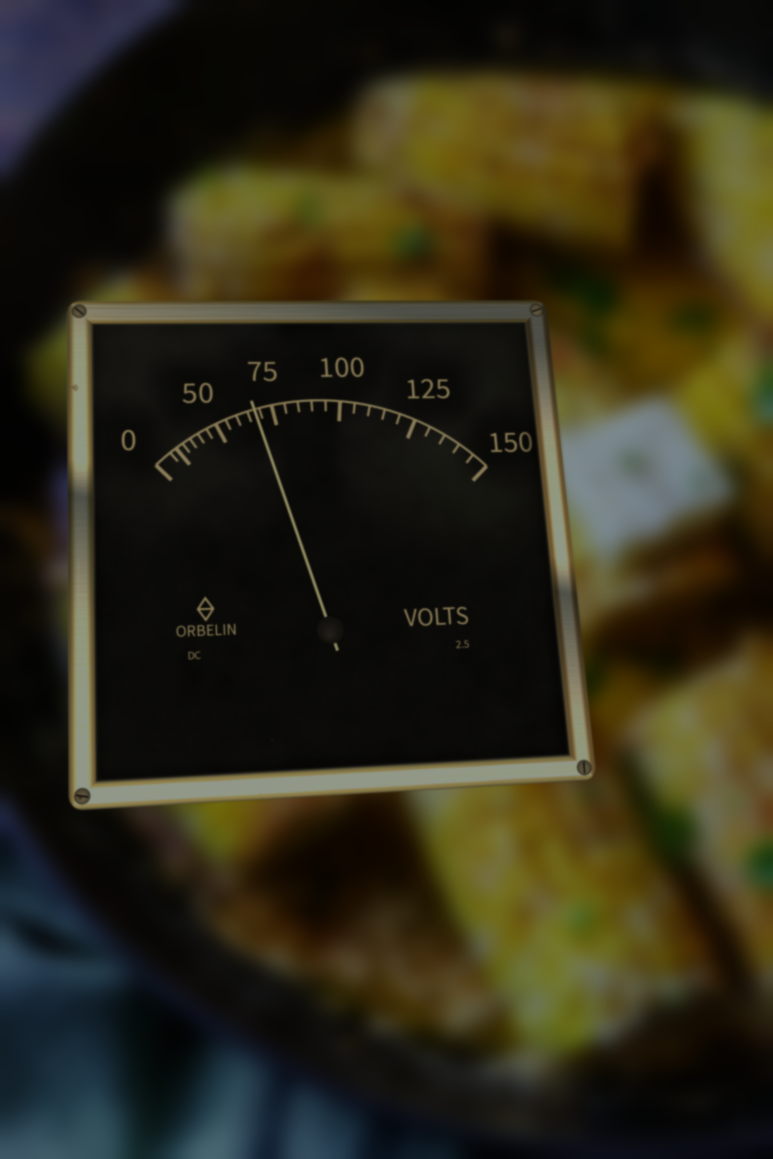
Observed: 67.5 V
